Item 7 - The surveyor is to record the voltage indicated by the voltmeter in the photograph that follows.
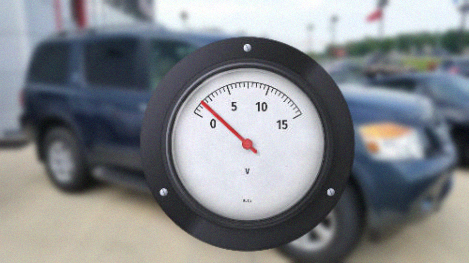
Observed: 1.5 V
